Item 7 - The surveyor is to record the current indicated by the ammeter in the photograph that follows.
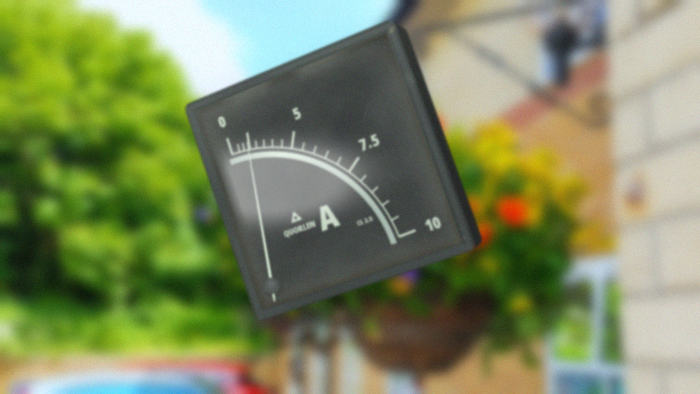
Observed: 2.5 A
